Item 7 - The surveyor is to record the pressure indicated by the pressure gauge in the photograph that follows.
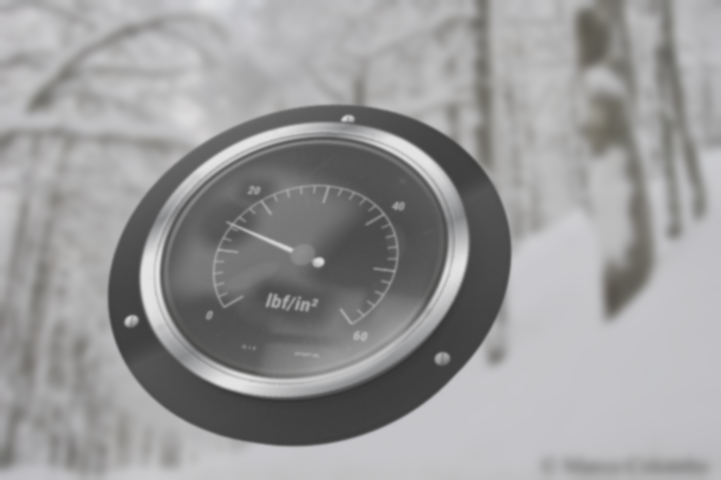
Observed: 14 psi
